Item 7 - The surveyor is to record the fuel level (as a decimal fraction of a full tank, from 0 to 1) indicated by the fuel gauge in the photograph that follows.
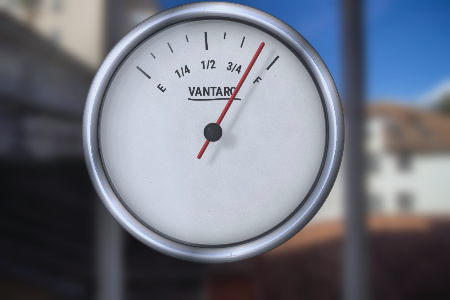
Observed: 0.875
